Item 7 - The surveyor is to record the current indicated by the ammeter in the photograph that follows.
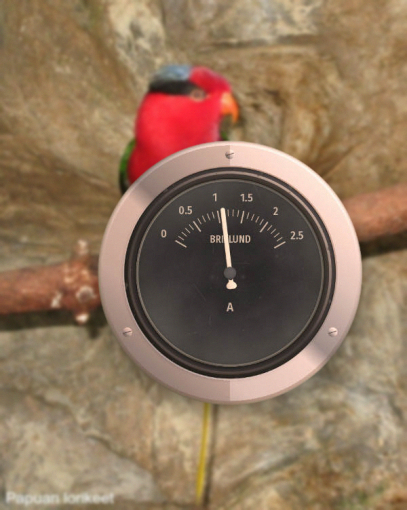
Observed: 1.1 A
